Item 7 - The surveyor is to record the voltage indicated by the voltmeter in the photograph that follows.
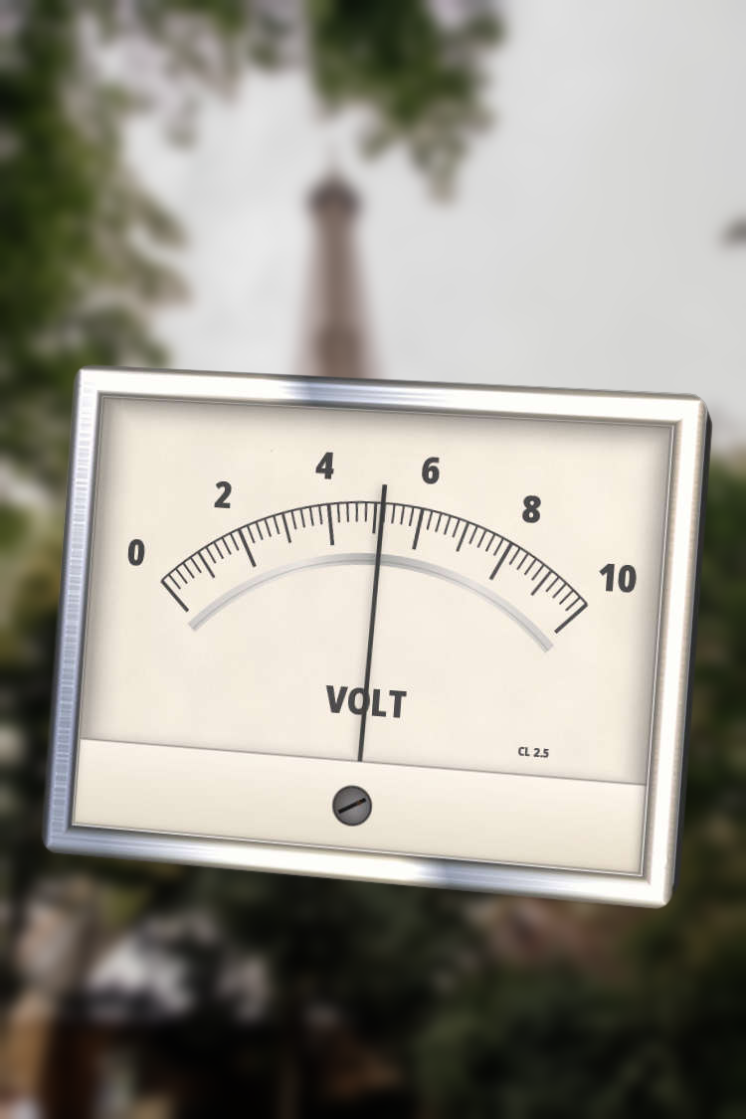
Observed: 5.2 V
